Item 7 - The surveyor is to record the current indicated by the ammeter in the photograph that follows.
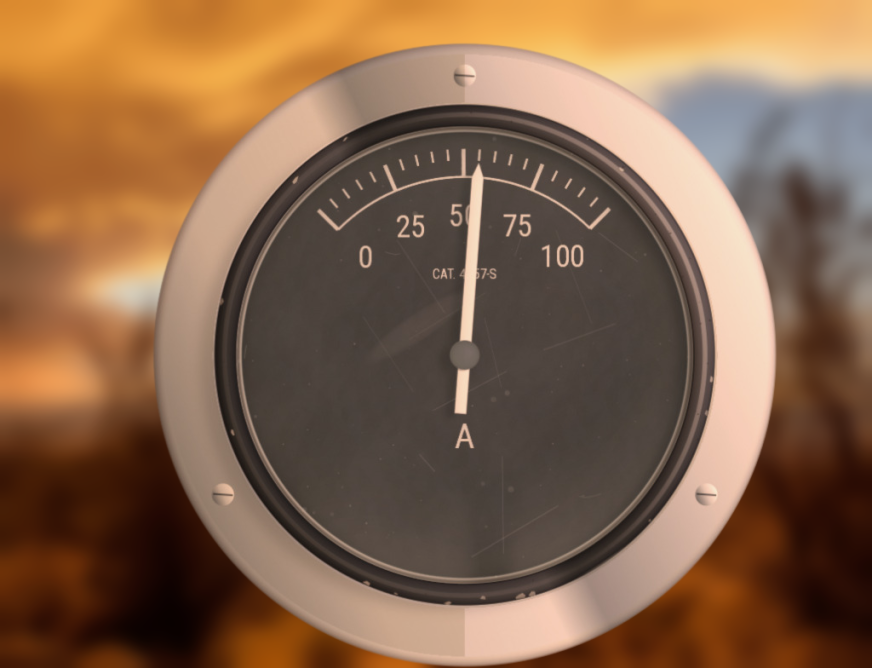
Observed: 55 A
